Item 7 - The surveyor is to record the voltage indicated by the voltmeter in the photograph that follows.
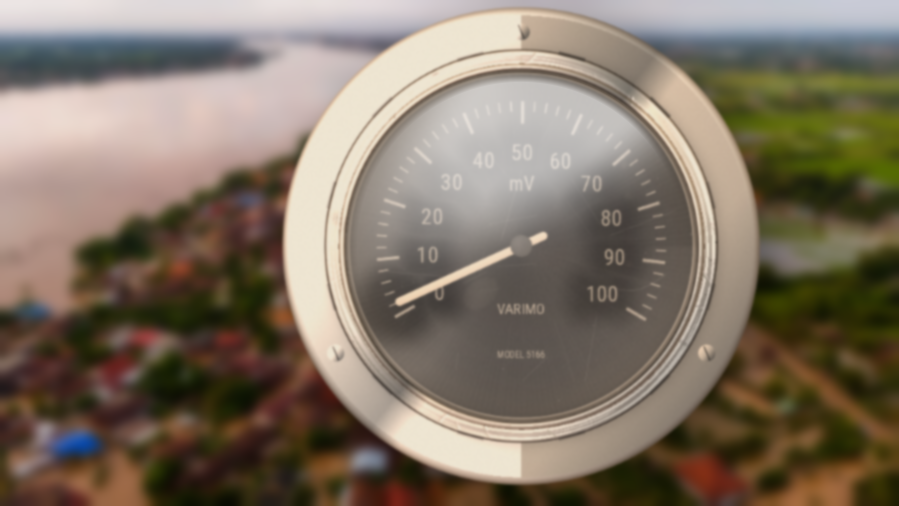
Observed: 2 mV
